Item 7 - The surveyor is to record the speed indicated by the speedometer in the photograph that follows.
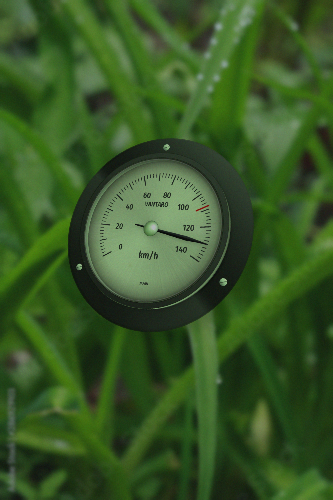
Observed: 130 km/h
